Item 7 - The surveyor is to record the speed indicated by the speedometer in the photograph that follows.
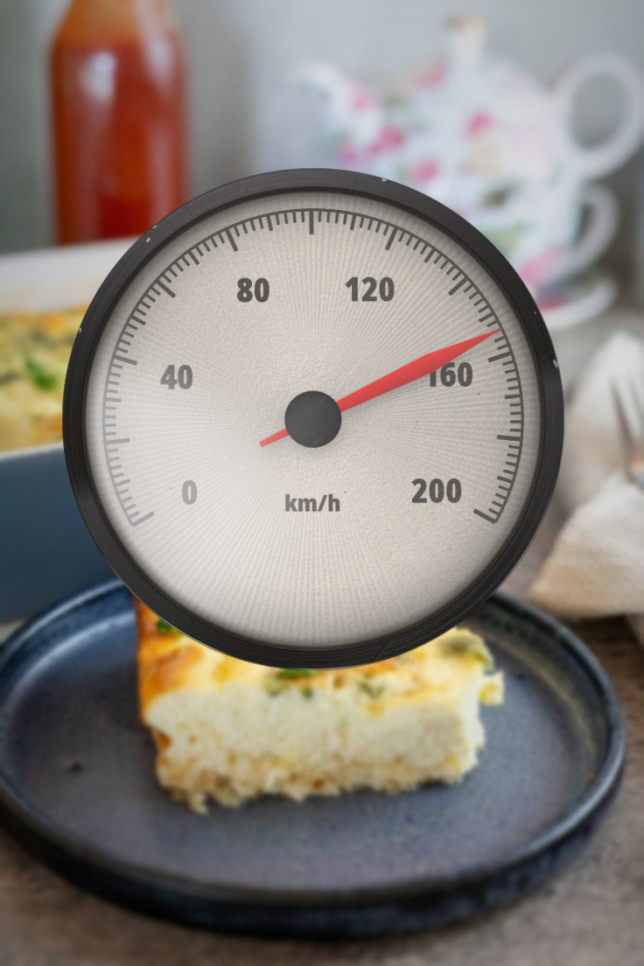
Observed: 154 km/h
